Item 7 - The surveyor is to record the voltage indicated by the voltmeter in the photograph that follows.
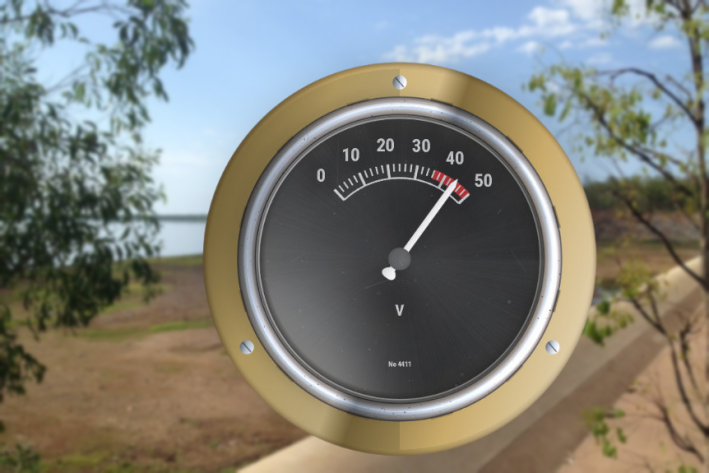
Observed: 44 V
